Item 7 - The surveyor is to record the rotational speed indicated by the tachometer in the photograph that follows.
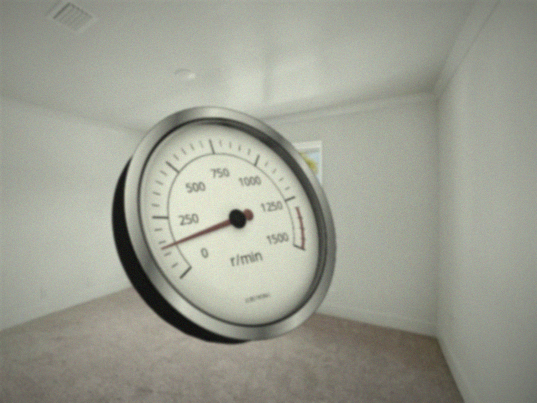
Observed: 125 rpm
